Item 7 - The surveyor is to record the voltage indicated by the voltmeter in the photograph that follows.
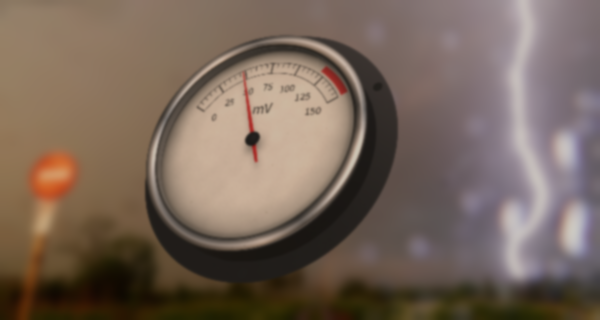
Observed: 50 mV
